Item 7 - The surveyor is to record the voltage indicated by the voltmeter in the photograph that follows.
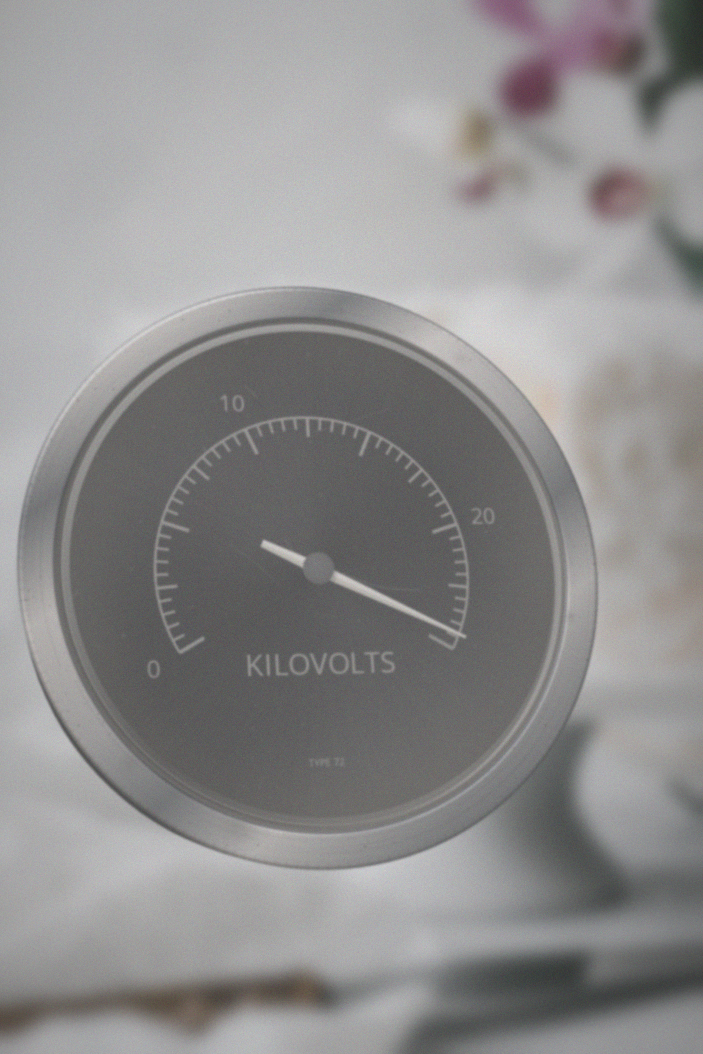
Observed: 24.5 kV
